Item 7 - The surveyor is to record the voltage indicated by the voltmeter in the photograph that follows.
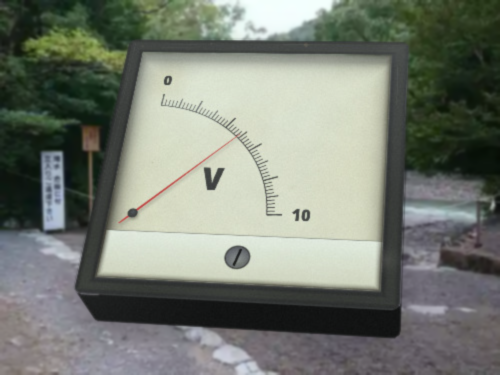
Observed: 5 V
